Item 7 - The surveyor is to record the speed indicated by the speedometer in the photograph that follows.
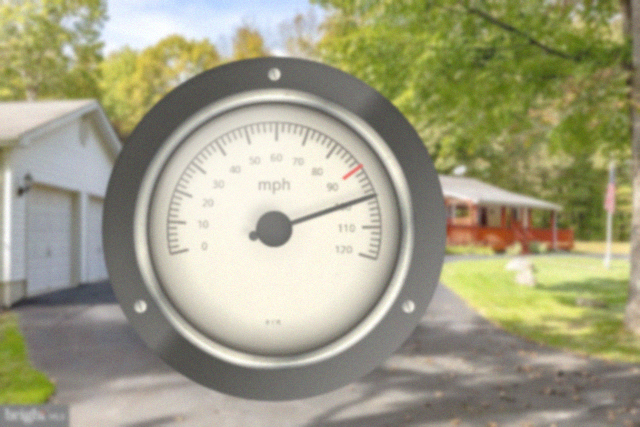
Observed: 100 mph
